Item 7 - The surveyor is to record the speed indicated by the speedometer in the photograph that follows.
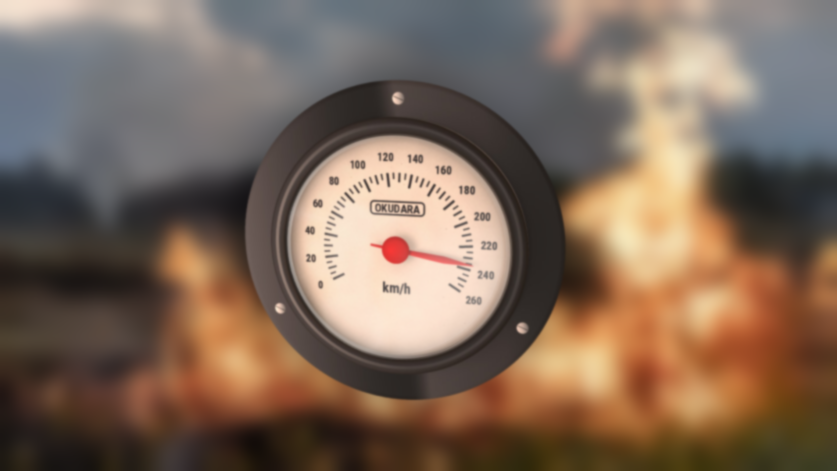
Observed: 235 km/h
